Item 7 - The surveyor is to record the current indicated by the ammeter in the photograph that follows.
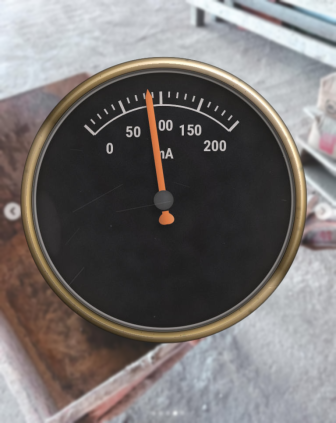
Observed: 85 mA
